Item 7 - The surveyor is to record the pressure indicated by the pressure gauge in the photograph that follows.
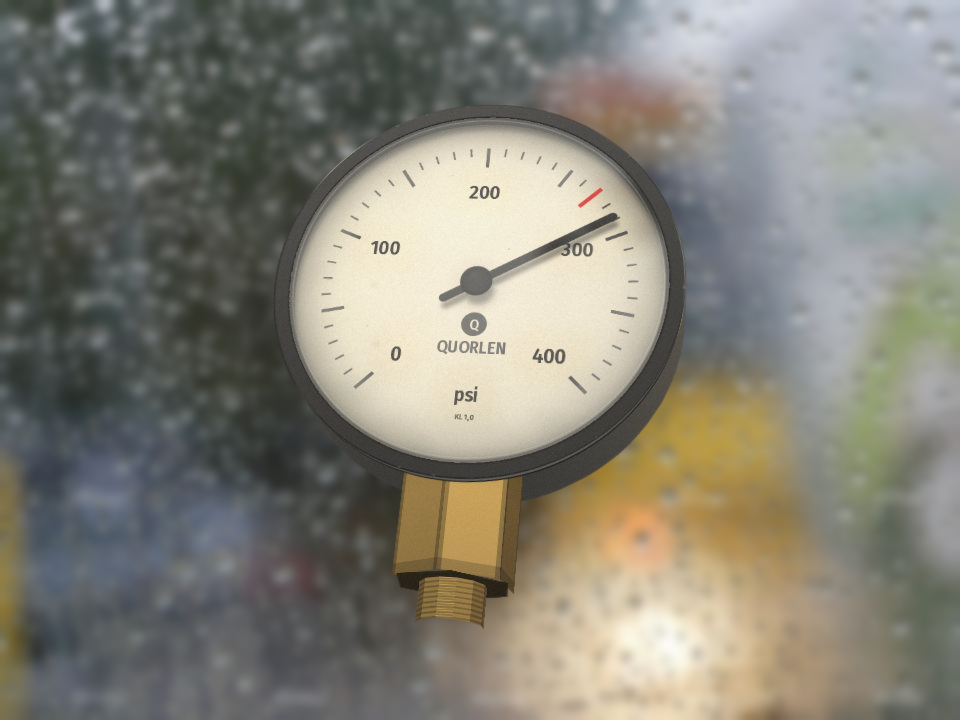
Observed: 290 psi
